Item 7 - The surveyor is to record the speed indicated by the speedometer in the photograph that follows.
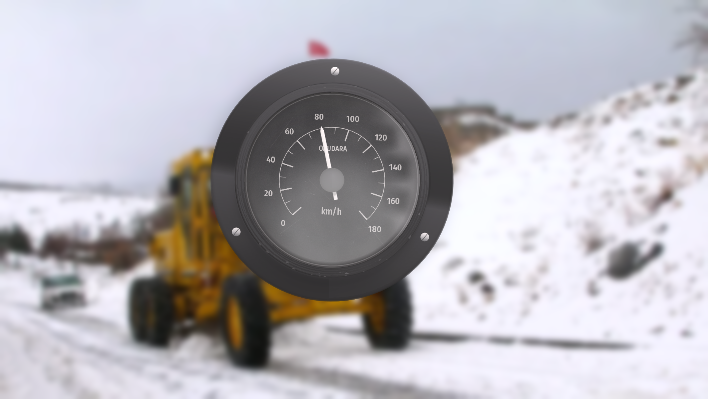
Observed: 80 km/h
